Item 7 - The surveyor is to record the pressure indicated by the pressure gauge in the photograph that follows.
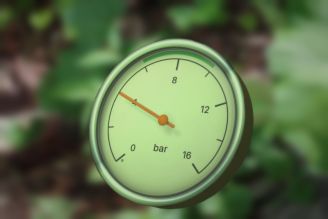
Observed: 4 bar
